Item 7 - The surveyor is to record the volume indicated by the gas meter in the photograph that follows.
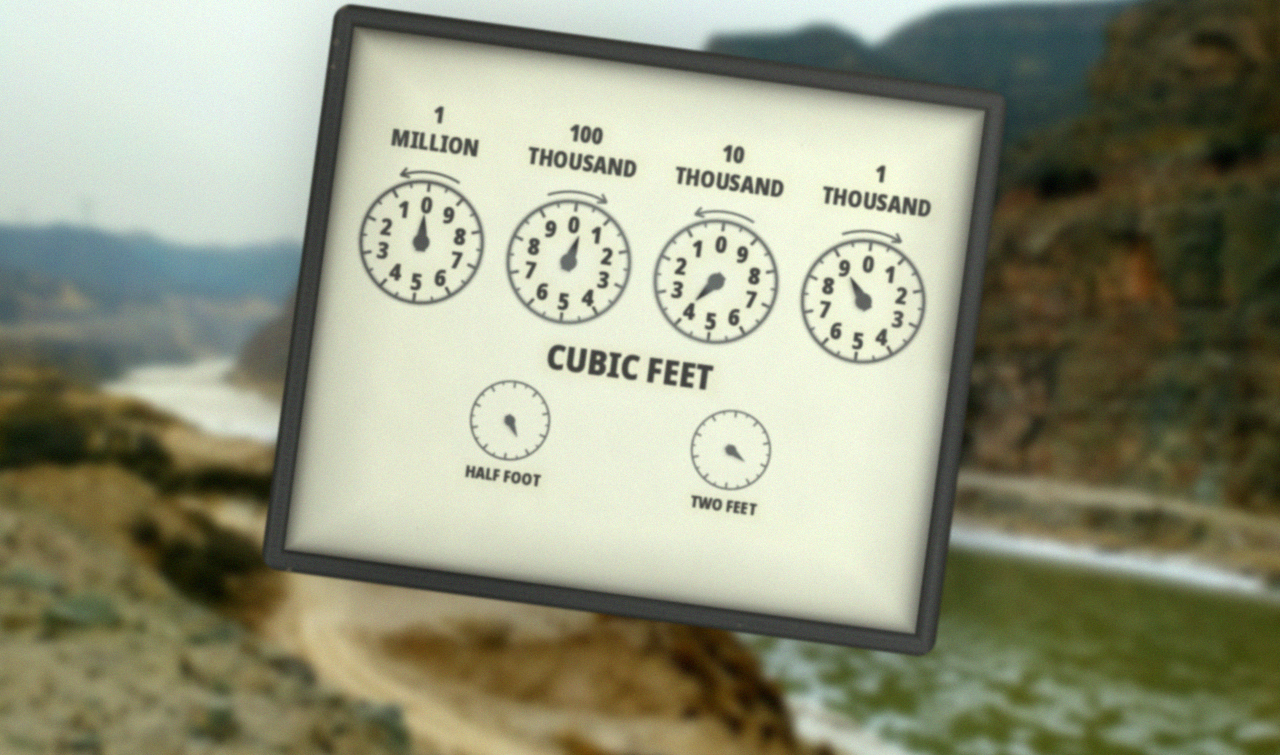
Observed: 3900 ft³
